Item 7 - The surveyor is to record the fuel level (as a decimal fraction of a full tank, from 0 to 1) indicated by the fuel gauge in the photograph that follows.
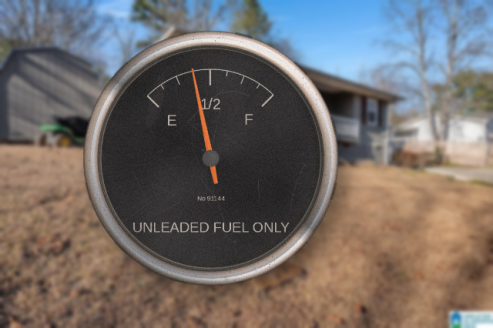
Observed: 0.375
